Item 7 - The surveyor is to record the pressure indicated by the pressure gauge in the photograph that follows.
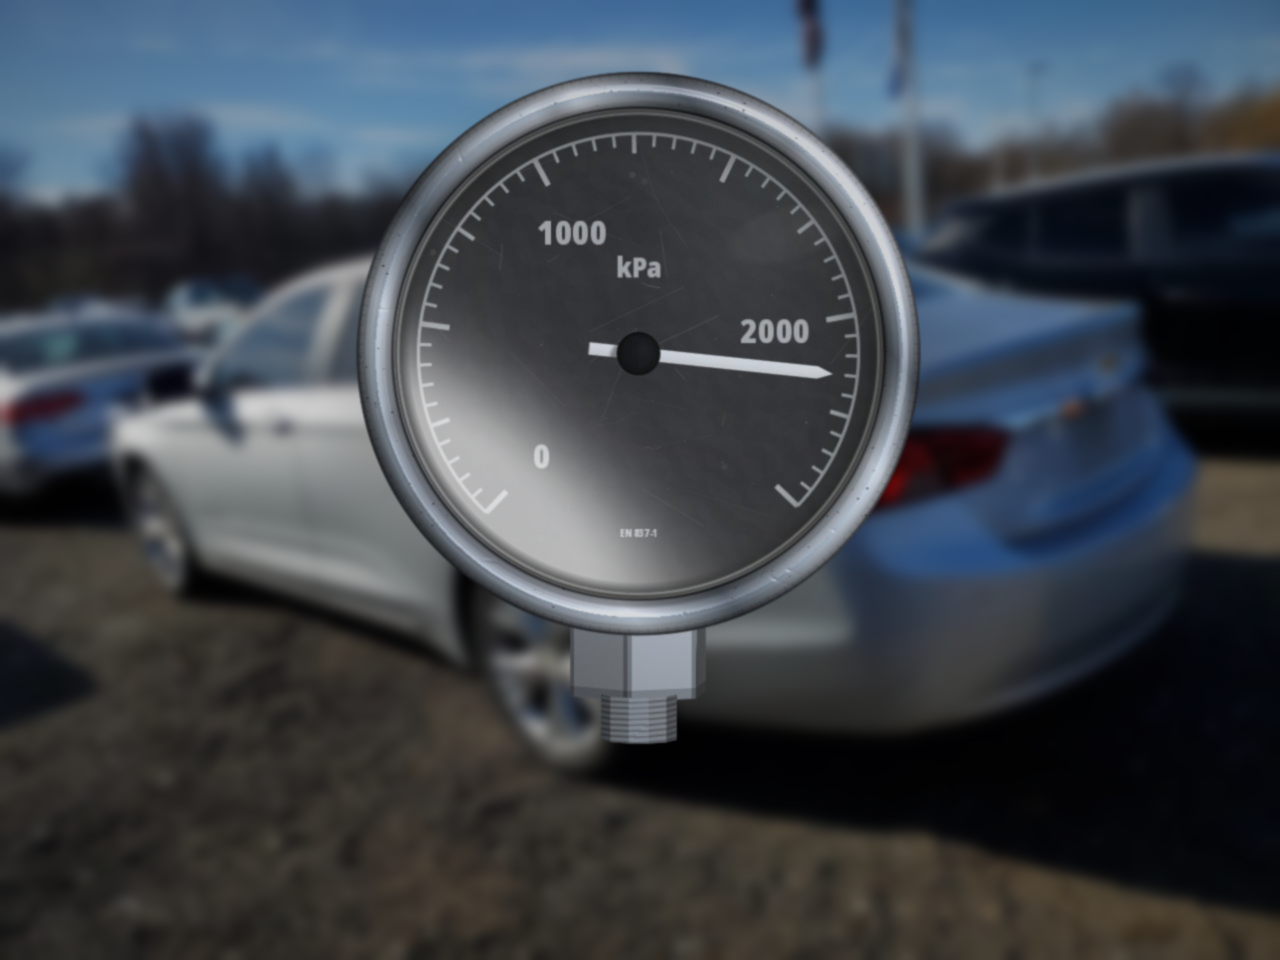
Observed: 2150 kPa
